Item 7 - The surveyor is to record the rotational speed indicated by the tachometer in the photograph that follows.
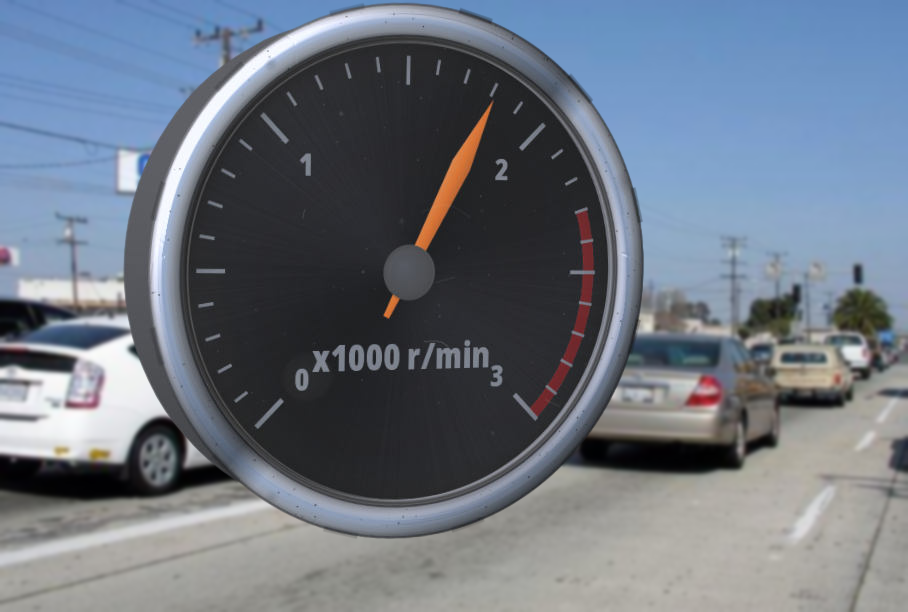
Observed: 1800 rpm
